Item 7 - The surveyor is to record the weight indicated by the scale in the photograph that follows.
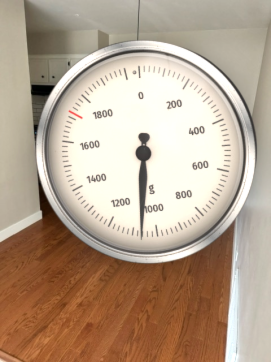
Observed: 1060 g
